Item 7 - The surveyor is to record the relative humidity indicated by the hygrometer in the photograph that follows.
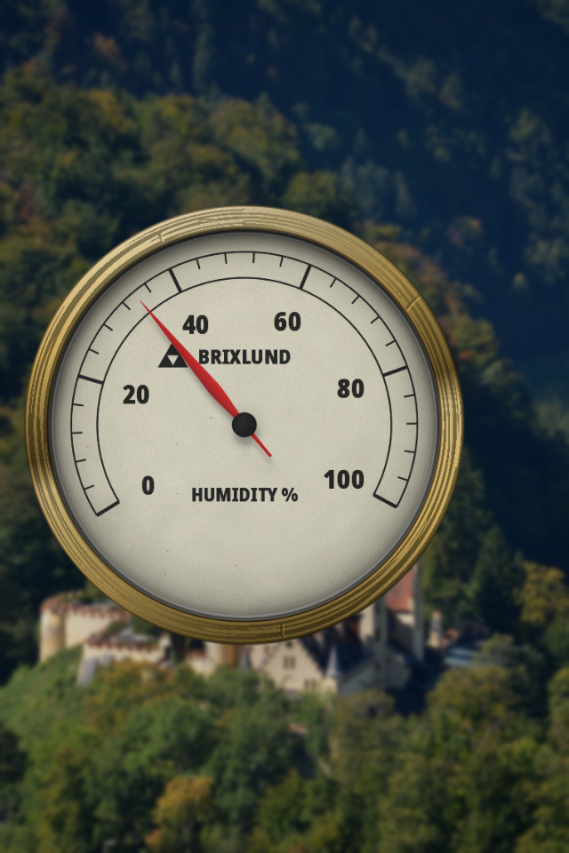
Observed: 34 %
